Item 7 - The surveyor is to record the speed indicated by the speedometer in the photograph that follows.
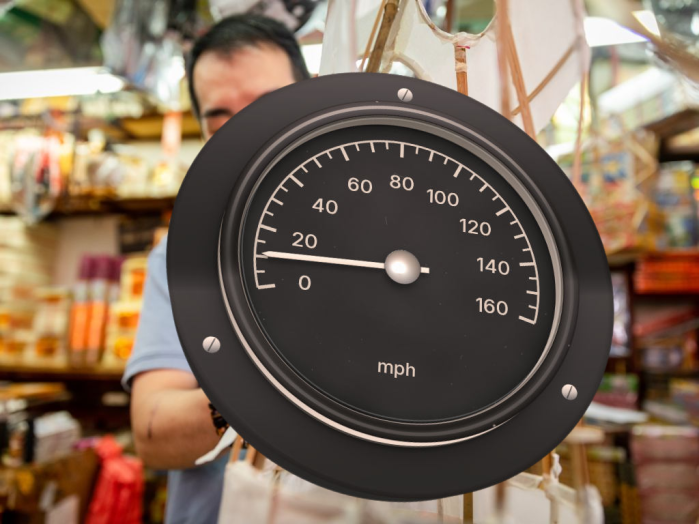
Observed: 10 mph
